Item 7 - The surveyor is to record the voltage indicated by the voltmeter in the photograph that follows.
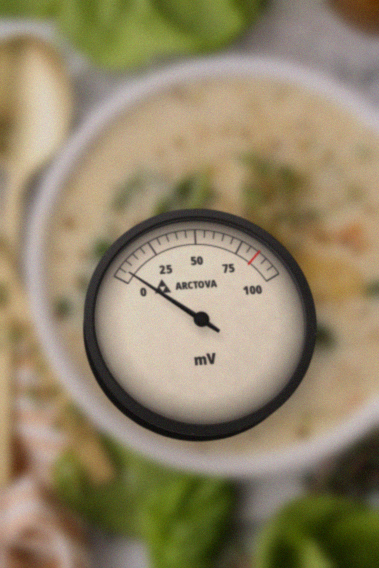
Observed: 5 mV
